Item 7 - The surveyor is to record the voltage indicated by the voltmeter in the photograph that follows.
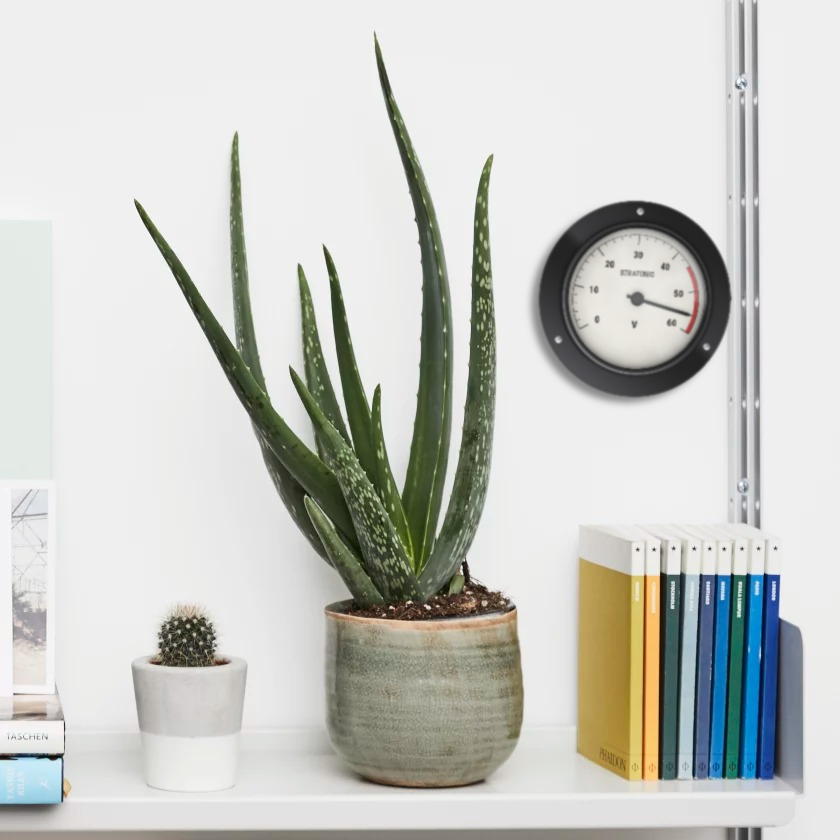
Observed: 56 V
